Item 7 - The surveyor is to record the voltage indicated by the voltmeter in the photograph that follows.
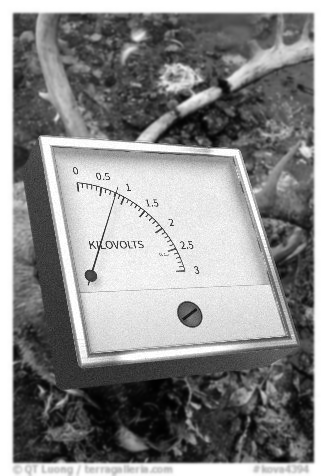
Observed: 0.8 kV
